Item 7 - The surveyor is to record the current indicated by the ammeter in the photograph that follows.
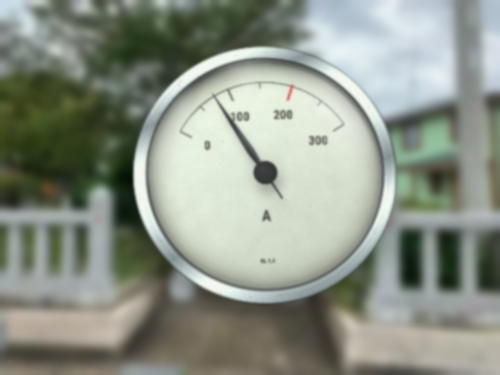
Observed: 75 A
